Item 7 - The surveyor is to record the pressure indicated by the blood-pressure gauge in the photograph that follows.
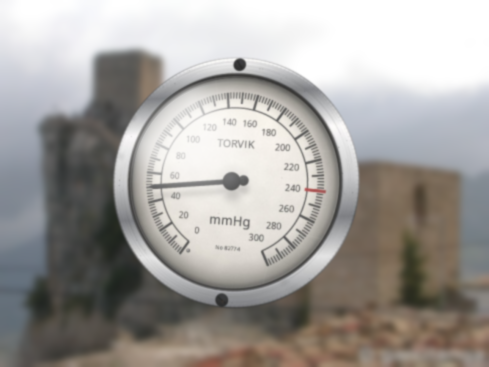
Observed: 50 mmHg
